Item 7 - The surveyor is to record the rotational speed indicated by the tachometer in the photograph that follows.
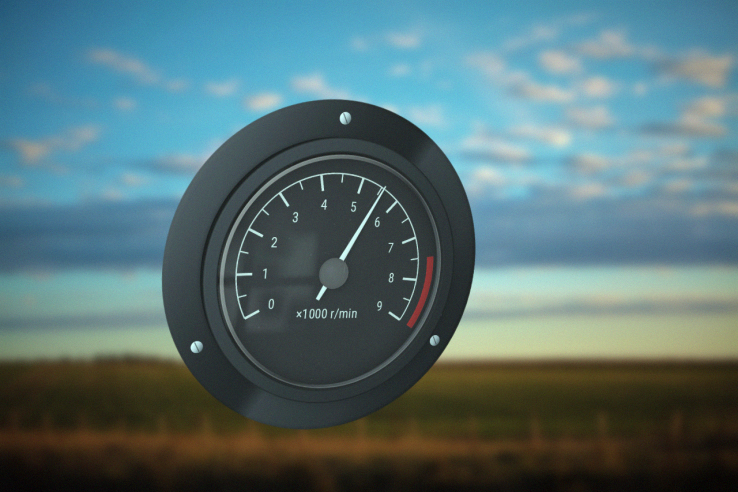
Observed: 5500 rpm
